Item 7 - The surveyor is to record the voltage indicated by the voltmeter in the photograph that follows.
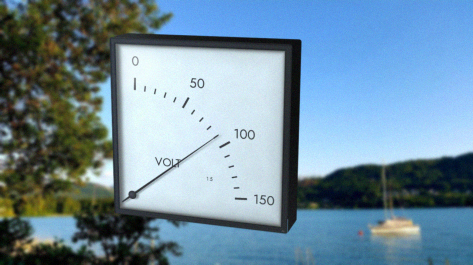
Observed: 90 V
